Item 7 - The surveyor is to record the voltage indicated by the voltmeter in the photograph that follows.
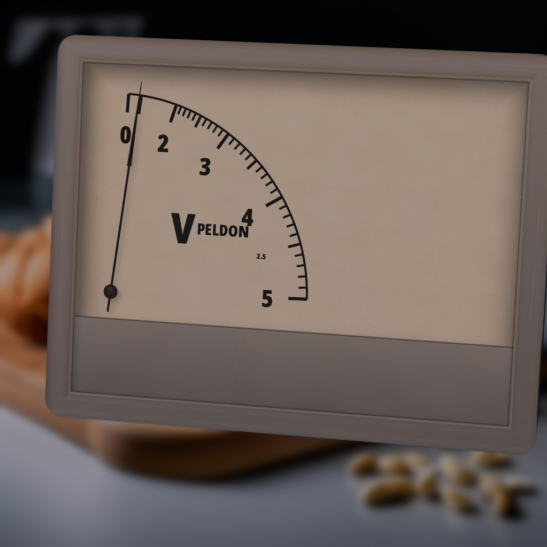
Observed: 1 V
